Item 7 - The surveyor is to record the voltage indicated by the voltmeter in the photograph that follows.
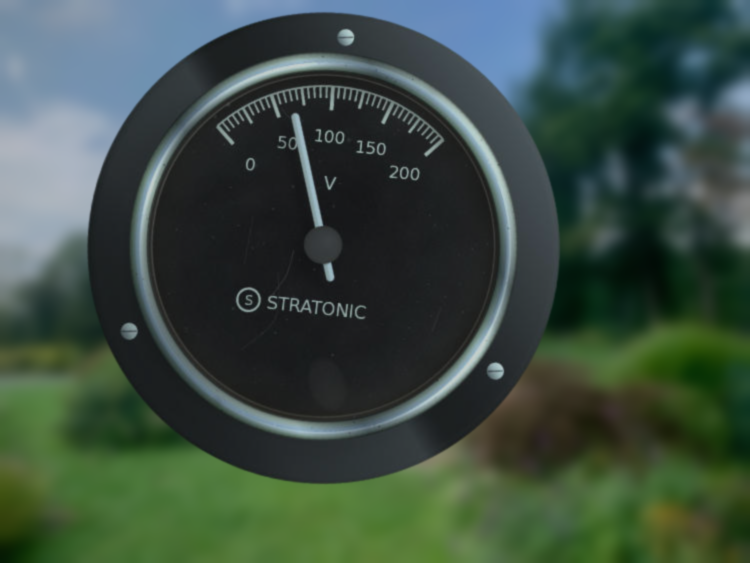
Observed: 65 V
